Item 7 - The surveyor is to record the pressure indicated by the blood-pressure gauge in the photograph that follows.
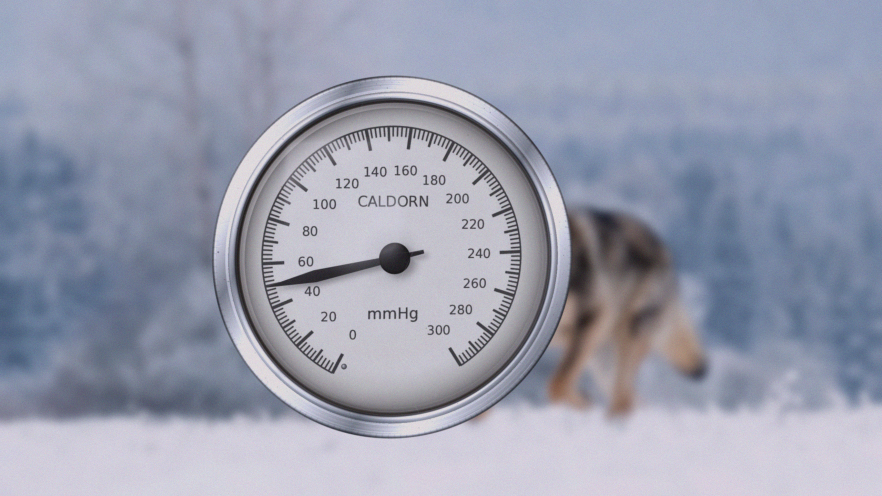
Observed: 50 mmHg
